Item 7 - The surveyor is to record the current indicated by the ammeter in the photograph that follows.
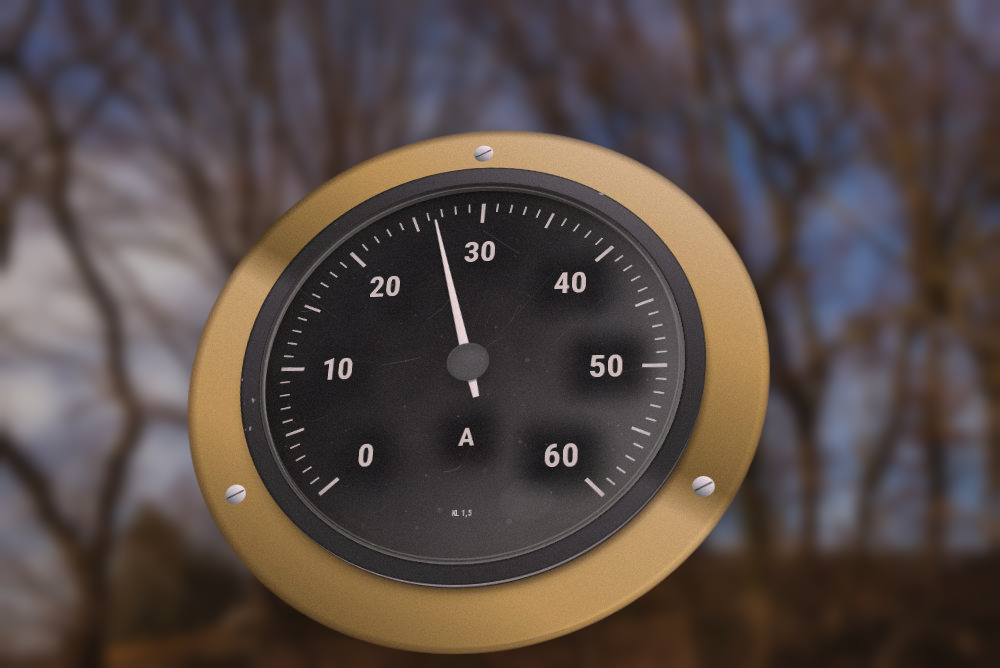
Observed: 26.5 A
